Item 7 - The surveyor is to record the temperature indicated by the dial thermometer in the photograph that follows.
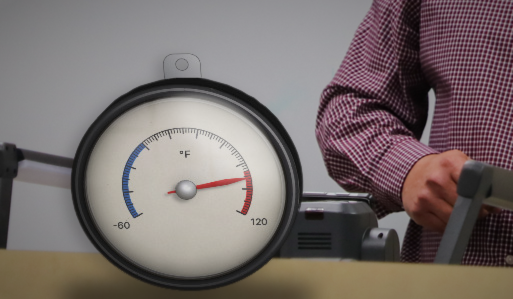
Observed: 90 °F
